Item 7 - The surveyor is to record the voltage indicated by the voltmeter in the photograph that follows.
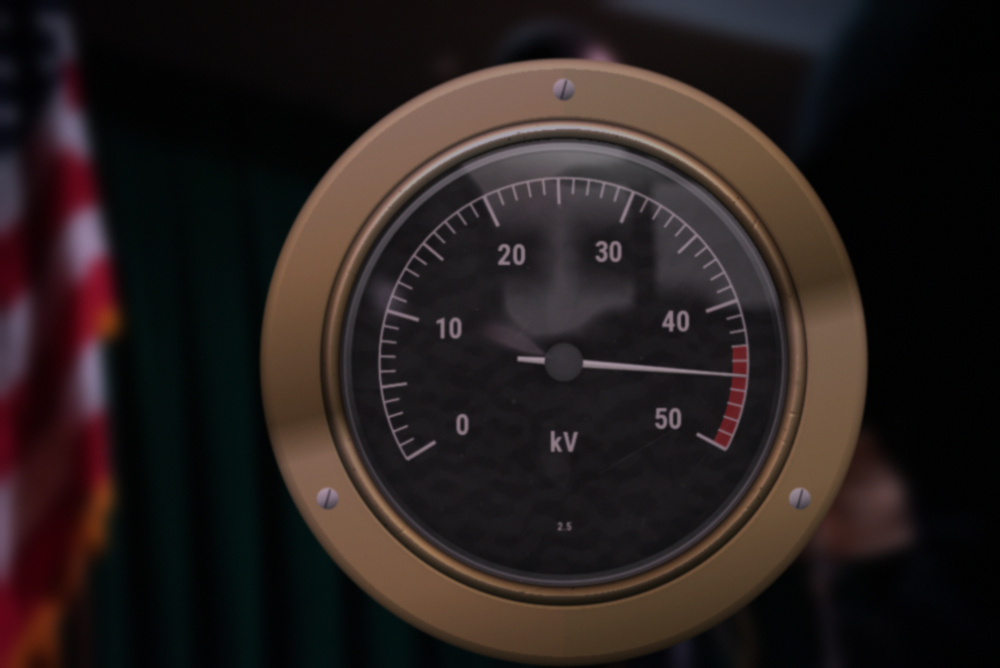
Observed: 45 kV
